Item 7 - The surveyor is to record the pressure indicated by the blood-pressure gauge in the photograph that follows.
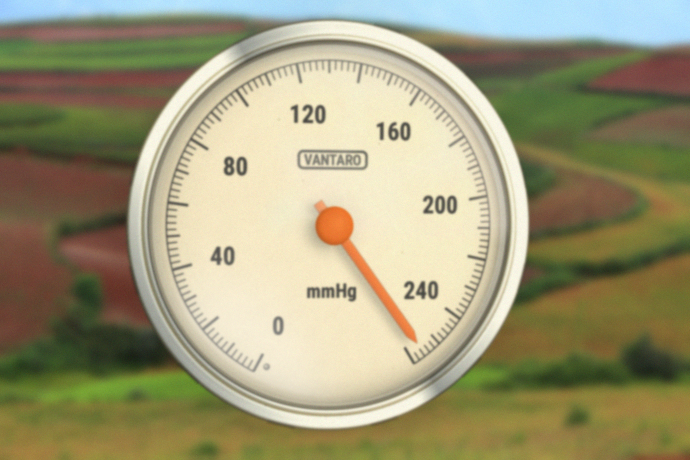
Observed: 256 mmHg
